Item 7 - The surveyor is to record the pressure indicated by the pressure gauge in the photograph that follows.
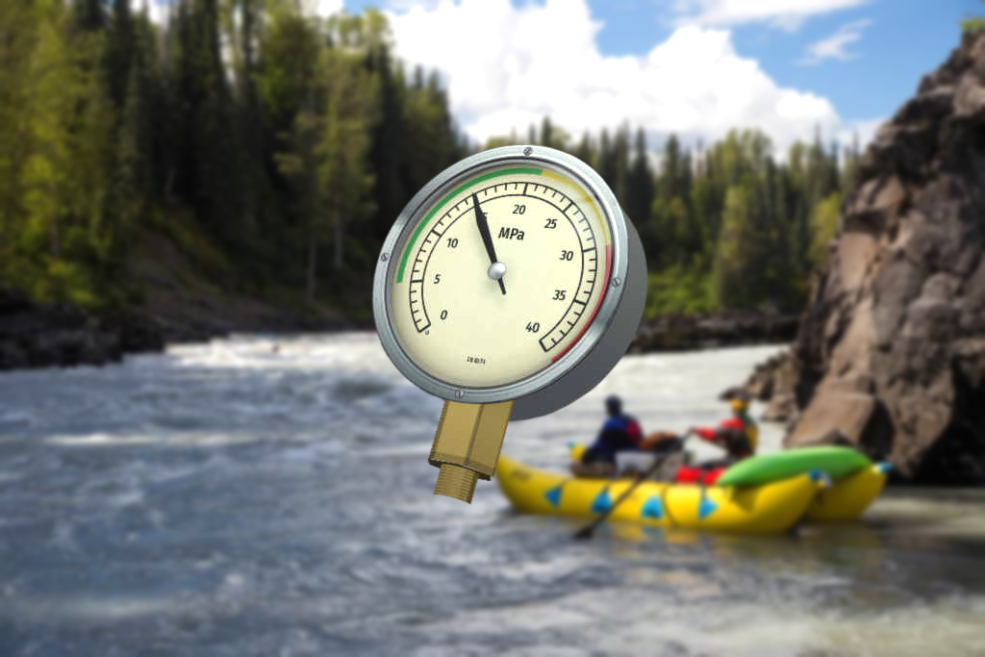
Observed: 15 MPa
